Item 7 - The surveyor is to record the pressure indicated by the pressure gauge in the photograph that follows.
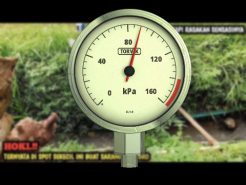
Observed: 90 kPa
